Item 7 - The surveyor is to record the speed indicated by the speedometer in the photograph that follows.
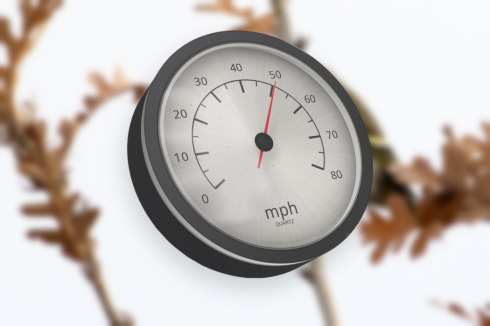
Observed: 50 mph
